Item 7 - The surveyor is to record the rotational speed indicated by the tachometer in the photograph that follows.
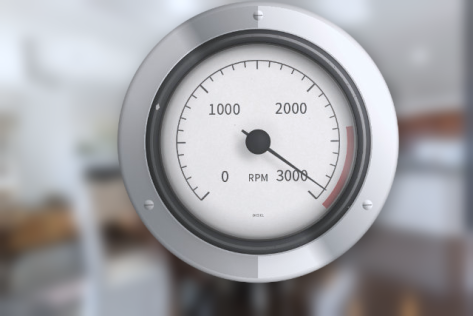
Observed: 2900 rpm
